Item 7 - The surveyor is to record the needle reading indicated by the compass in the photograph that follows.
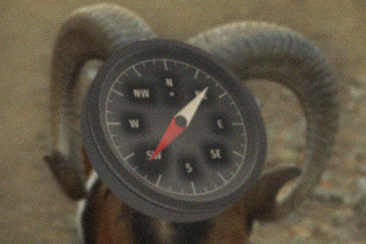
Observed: 225 °
